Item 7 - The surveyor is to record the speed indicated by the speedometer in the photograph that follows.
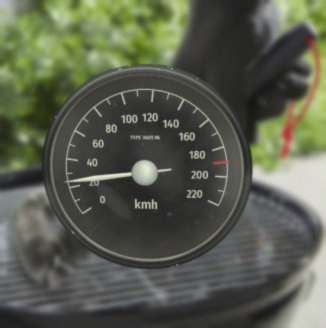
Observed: 25 km/h
